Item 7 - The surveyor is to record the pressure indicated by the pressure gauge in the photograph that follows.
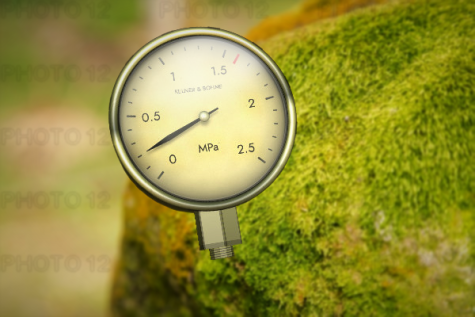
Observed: 0.2 MPa
